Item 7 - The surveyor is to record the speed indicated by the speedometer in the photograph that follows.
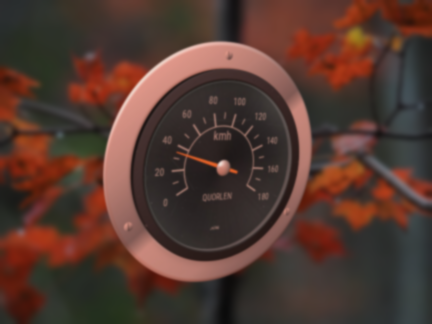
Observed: 35 km/h
